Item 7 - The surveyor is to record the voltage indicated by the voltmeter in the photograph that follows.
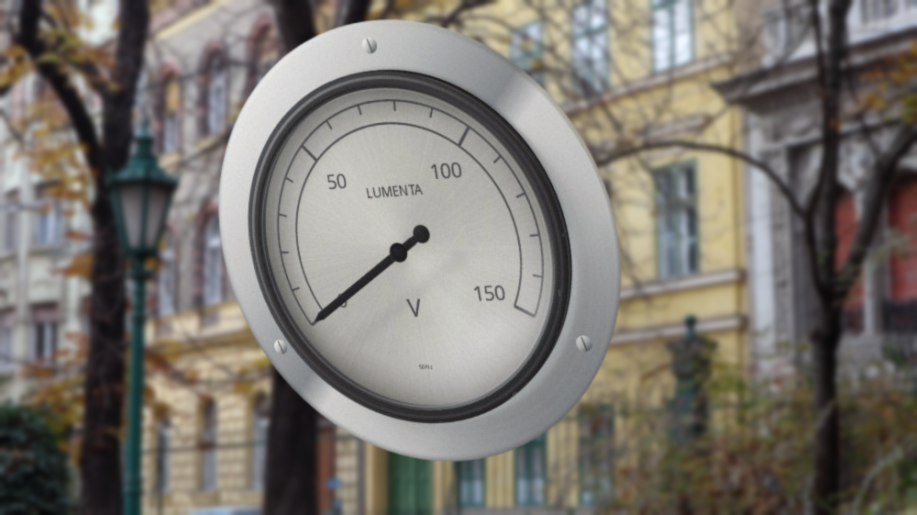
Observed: 0 V
